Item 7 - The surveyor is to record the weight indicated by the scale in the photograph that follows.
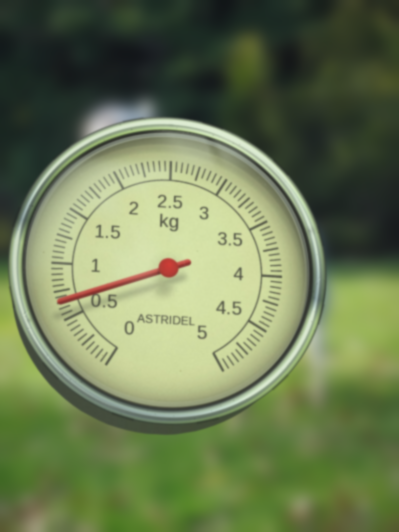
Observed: 0.65 kg
